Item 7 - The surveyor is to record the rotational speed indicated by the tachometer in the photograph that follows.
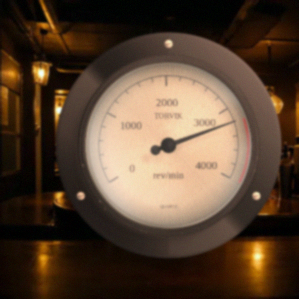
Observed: 3200 rpm
